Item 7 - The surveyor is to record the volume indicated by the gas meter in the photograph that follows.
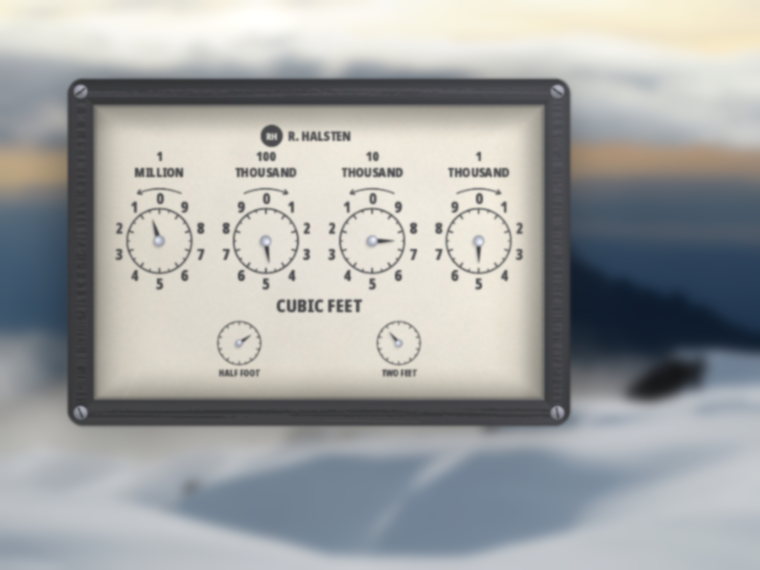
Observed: 47500 ft³
